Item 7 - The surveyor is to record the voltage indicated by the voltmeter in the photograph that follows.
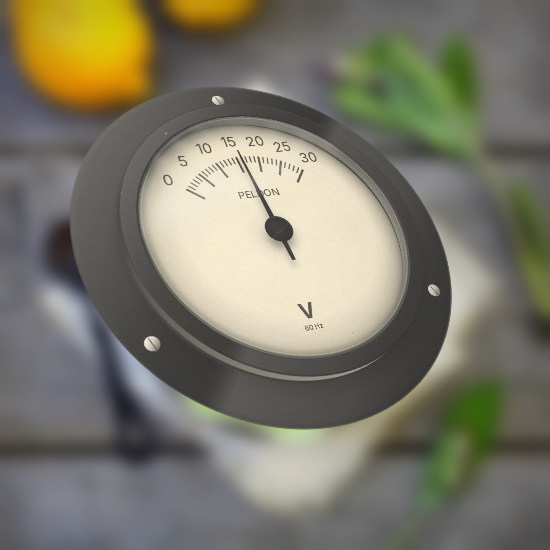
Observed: 15 V
